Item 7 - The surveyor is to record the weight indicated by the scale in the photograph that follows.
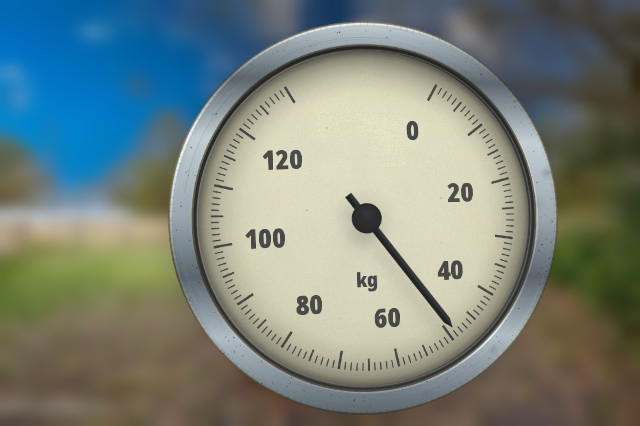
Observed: 49 kg
